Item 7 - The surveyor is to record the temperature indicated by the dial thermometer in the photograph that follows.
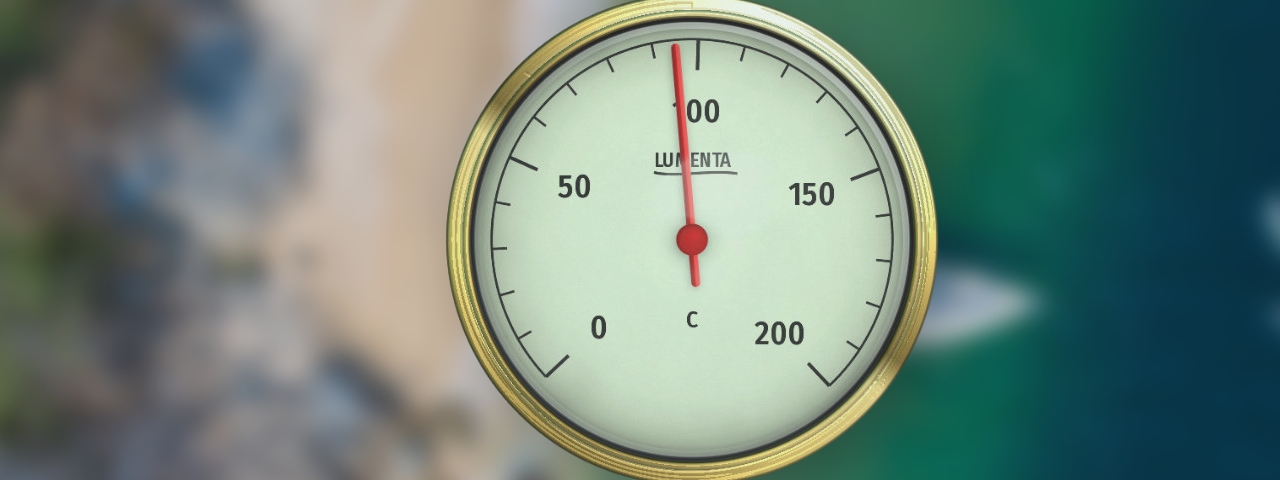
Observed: 95 °C
